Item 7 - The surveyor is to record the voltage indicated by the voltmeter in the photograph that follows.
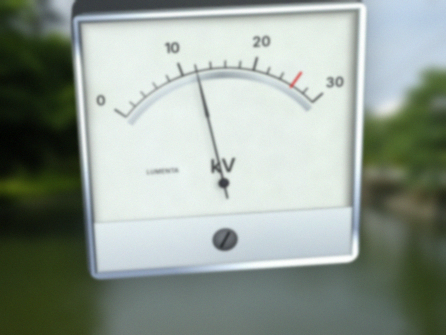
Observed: 12 kV
